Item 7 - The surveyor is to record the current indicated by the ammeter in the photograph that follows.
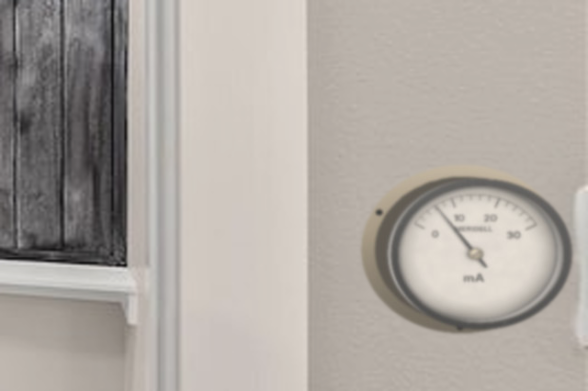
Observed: 6 mA
